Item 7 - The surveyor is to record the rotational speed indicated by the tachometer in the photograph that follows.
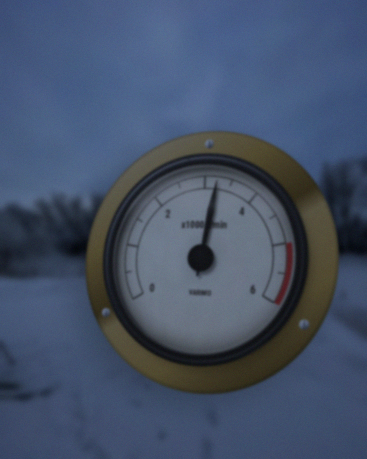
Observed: 3250 rpm
